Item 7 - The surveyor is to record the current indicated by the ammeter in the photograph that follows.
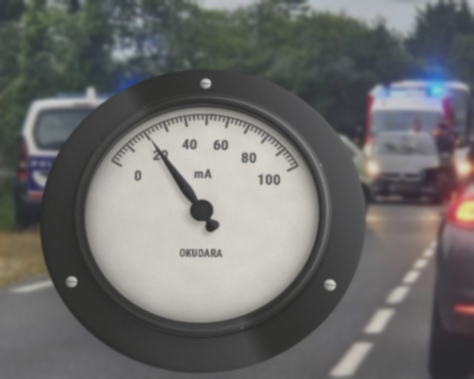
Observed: 20 mA
